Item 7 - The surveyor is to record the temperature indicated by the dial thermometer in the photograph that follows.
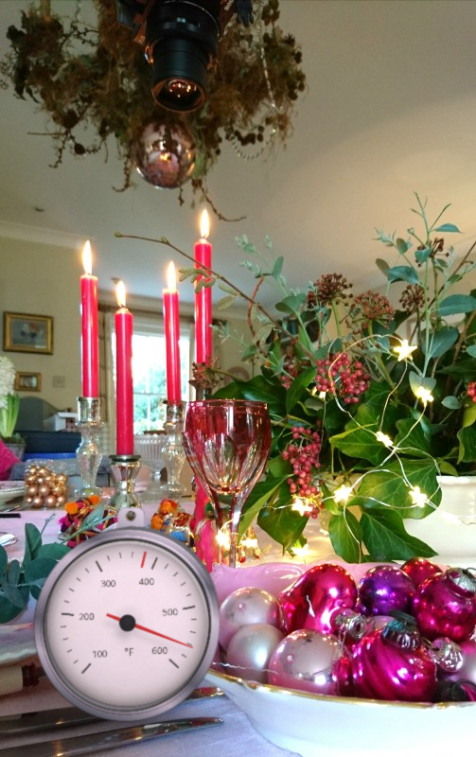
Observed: 560 °F
